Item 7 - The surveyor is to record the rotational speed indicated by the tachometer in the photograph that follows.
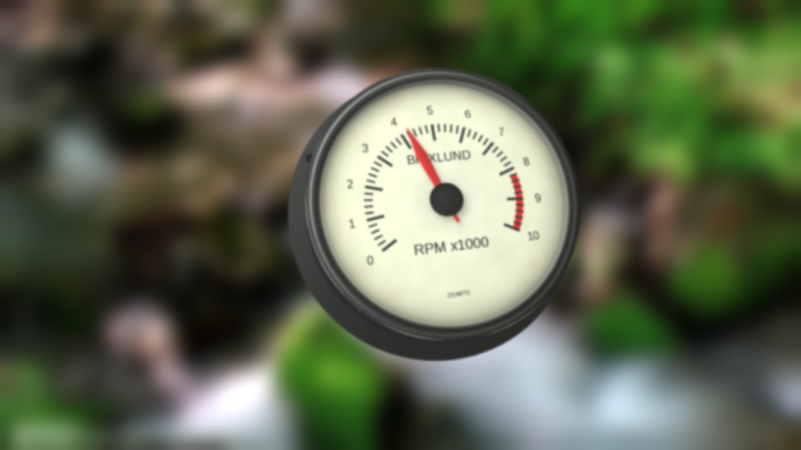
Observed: 4200 rpm
